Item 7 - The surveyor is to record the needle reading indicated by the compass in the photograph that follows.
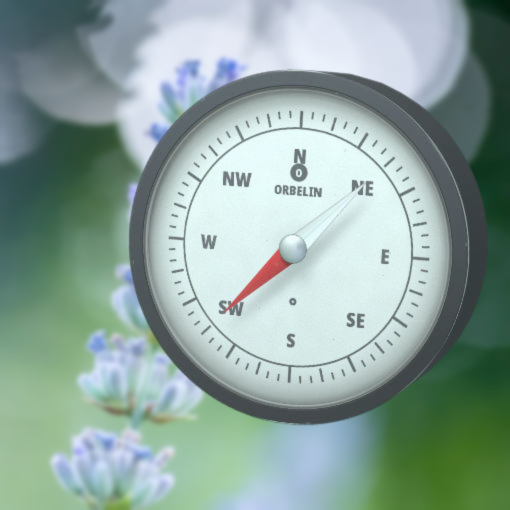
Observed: 225 °
